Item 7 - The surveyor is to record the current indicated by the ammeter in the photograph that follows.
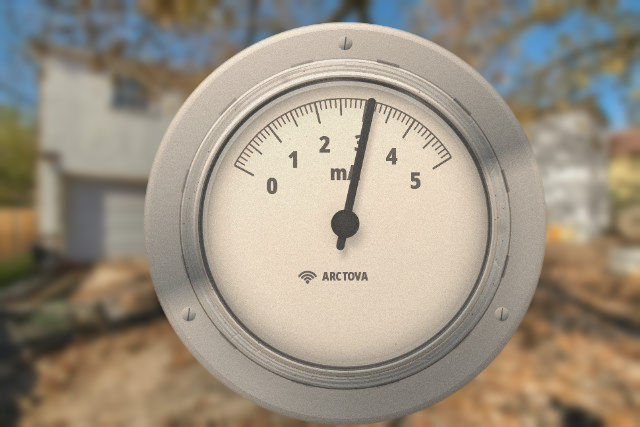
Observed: 3.1 mA
